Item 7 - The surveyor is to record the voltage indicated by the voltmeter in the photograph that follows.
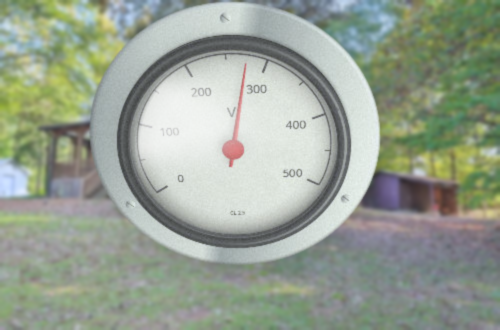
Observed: 275 V
